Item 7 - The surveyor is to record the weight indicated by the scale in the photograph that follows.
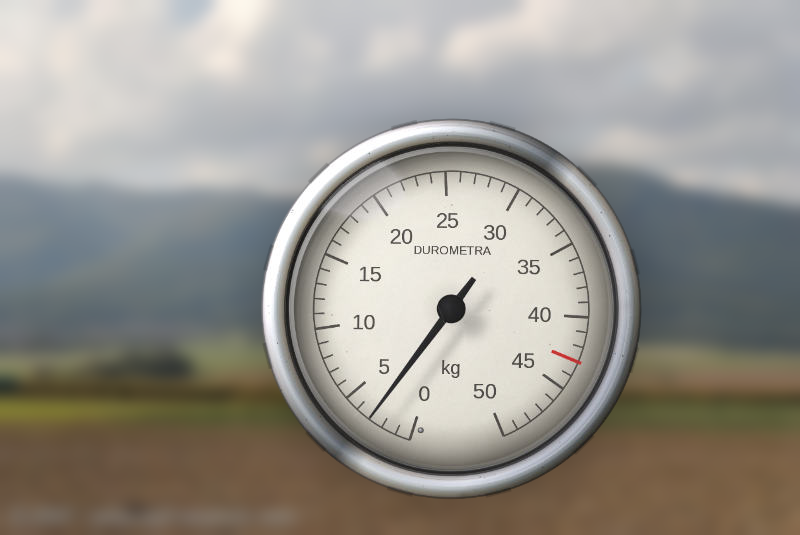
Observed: 3 kg
